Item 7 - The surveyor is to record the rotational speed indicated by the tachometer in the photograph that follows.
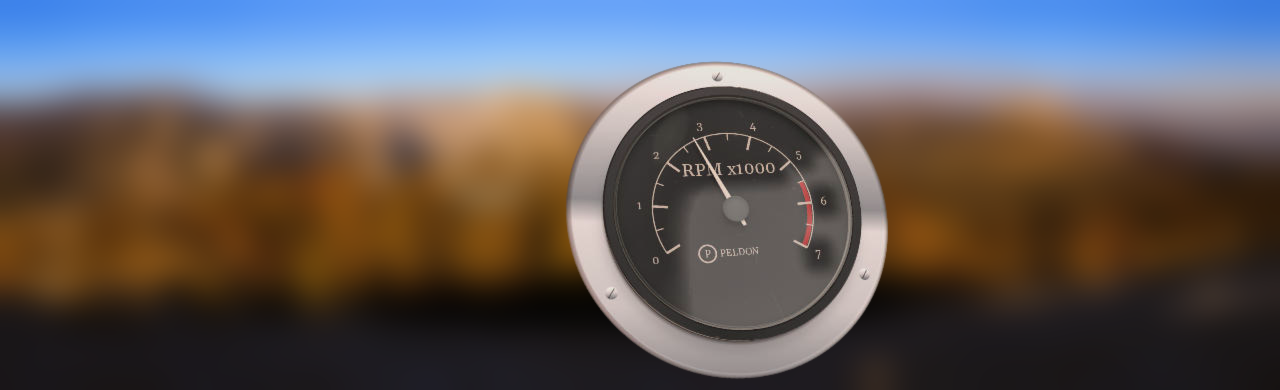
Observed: 2750 rpm
